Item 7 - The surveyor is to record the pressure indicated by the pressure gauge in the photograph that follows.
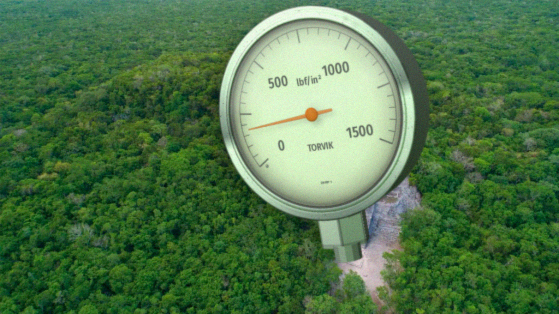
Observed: 175 psi
